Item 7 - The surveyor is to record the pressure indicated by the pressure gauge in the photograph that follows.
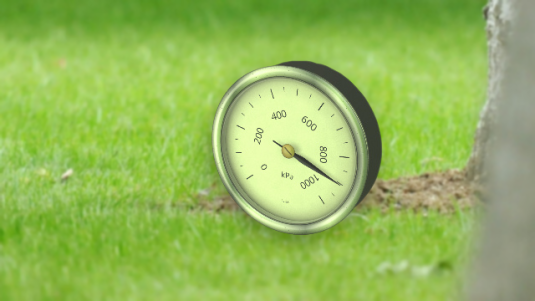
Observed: 900 kPa
